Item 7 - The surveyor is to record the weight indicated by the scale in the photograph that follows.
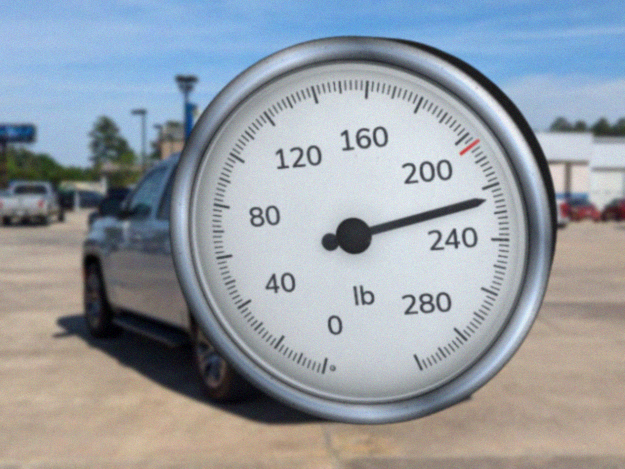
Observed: 224 lb
